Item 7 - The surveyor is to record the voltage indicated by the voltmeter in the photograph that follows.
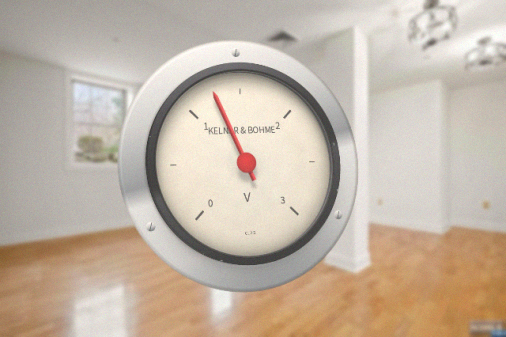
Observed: 1.25 V
